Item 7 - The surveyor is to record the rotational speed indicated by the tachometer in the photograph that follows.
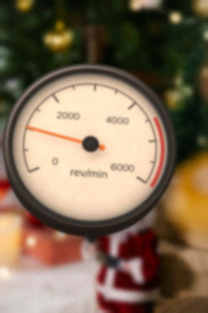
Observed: 1000 rpm
